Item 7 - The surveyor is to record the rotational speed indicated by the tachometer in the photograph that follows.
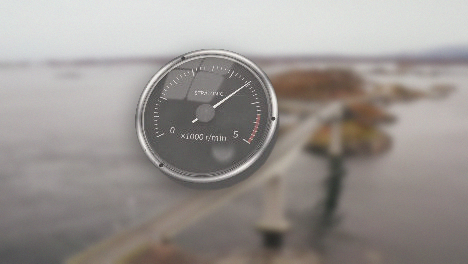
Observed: 3500 rpm
